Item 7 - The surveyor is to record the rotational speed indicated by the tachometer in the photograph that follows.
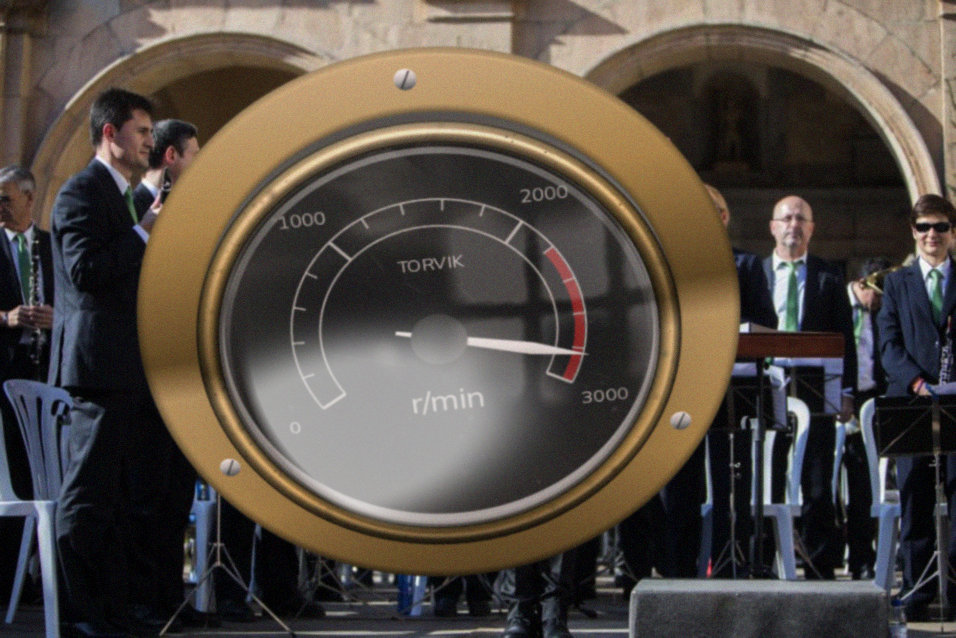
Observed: 2800 rpm
